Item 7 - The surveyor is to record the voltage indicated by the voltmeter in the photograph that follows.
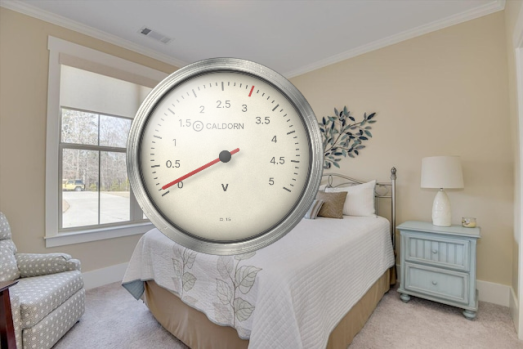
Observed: 0.1 V
